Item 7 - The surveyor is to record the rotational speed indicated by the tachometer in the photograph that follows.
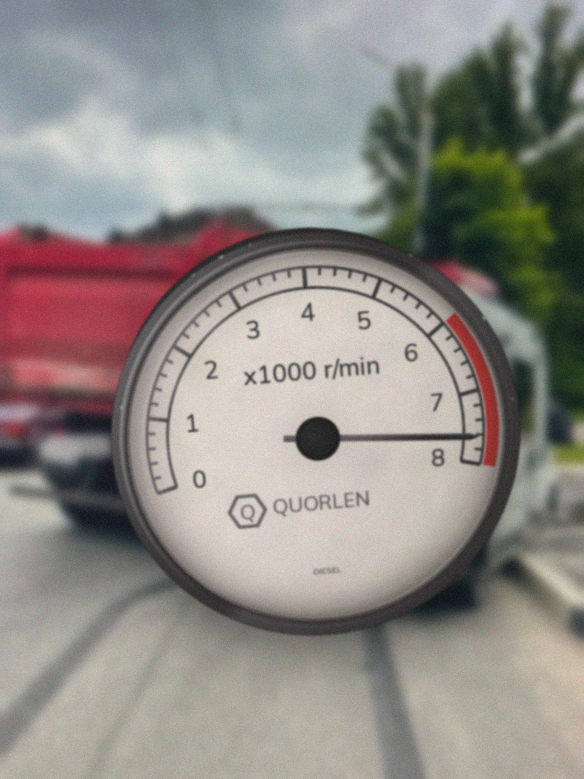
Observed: 7600 rpm
